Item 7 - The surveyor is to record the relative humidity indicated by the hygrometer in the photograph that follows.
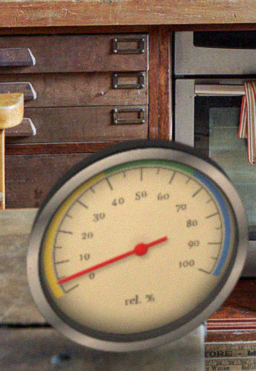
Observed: 5 %
